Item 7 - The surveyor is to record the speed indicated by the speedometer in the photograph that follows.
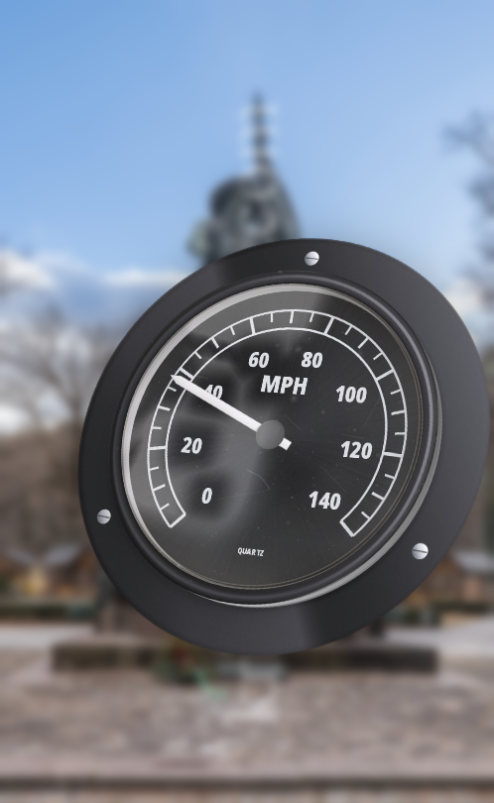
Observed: 37.5 mph
